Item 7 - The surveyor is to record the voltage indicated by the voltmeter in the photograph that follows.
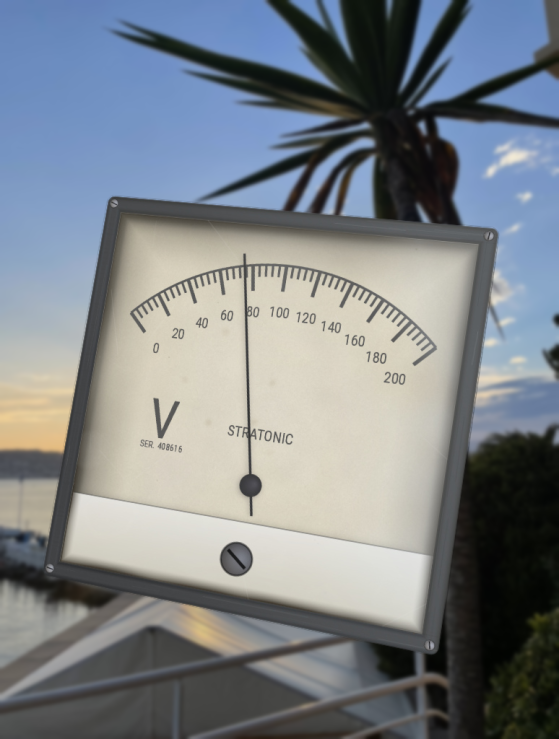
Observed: 76 V
